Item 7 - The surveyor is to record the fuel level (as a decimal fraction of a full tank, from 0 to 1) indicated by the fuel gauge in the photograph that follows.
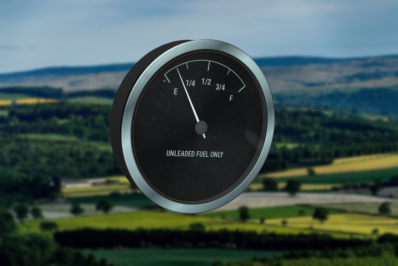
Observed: 0.125
